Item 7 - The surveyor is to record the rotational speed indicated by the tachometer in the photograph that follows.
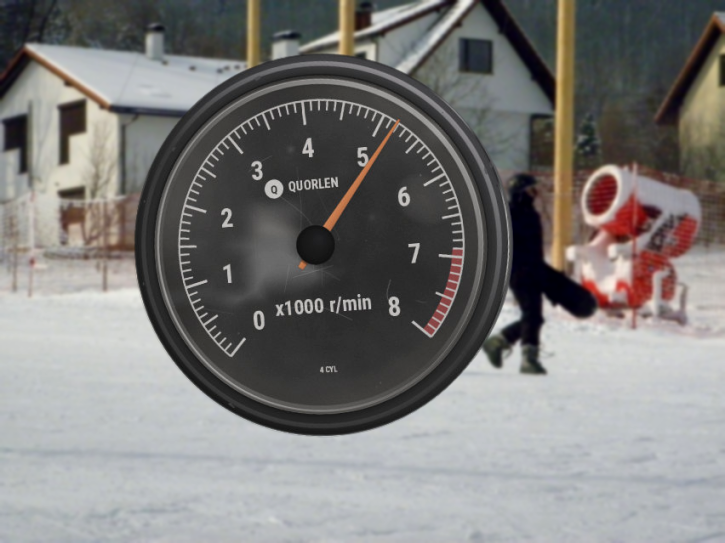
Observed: 5200 rpm
